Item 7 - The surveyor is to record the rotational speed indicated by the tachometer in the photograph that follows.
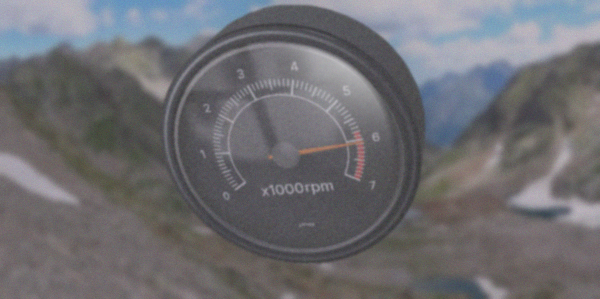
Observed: 6000 rpm
